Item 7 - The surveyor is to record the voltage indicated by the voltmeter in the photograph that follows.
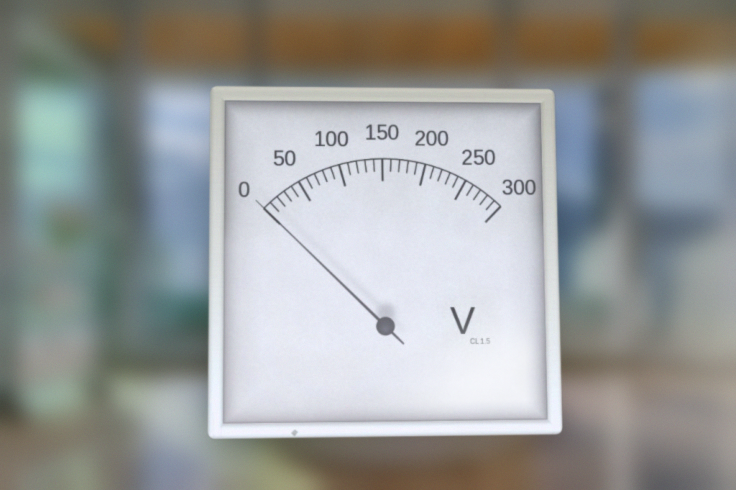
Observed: 0 V
